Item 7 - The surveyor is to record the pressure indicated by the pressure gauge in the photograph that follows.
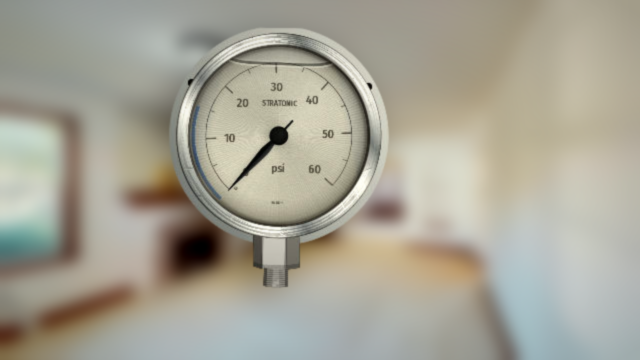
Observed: 0 psi
